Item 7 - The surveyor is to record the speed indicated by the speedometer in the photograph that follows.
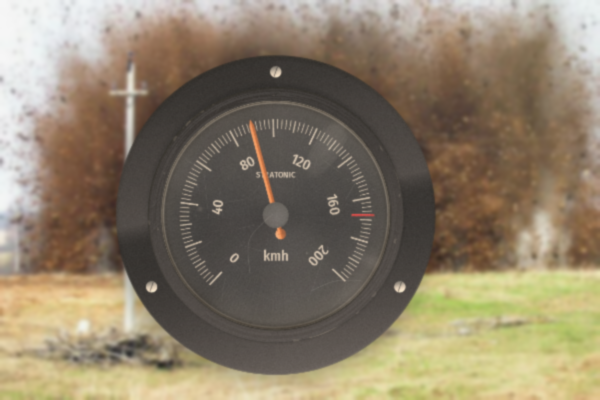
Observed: 90 km/h
